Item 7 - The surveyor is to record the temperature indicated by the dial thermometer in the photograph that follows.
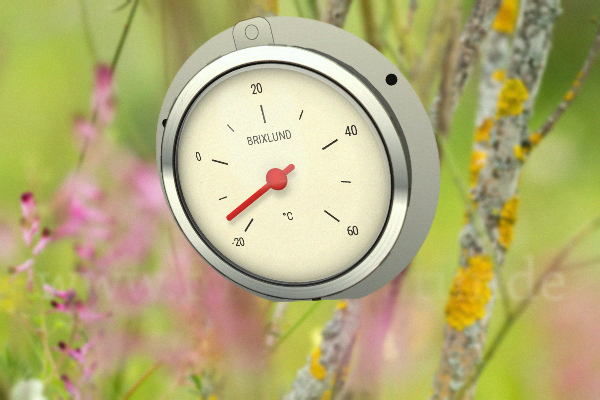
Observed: -15 °C
